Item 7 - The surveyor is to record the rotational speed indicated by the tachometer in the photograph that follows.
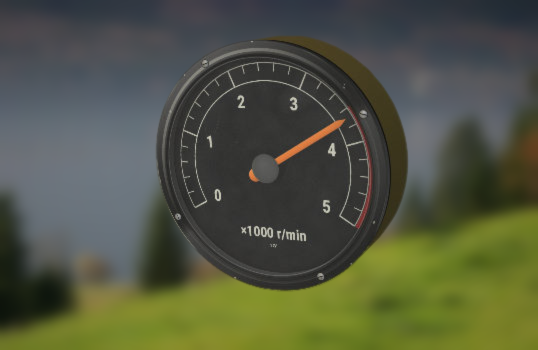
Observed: 3700 rpm
